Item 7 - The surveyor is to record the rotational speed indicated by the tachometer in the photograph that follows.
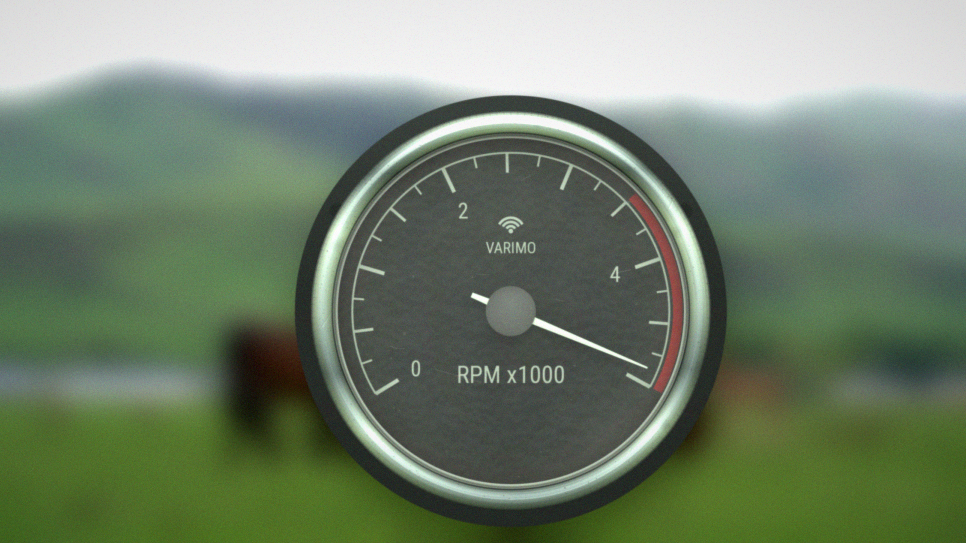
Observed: 4875 rpm
